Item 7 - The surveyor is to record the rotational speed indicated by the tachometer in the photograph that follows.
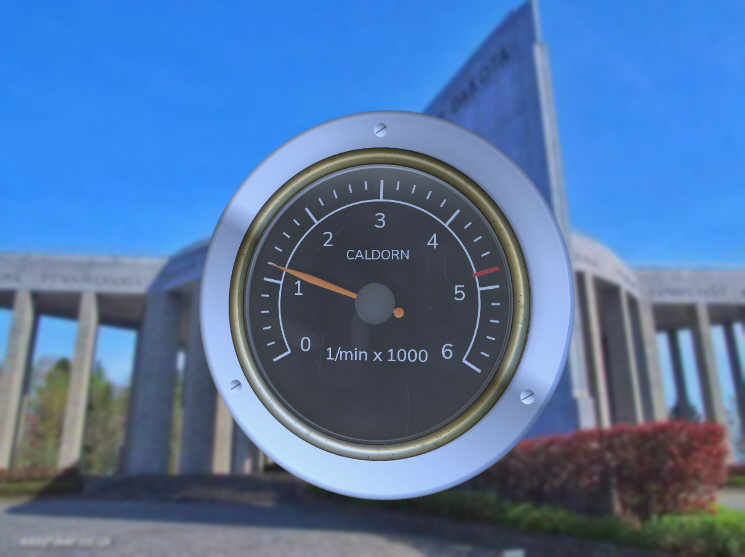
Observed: 1200 rpm
